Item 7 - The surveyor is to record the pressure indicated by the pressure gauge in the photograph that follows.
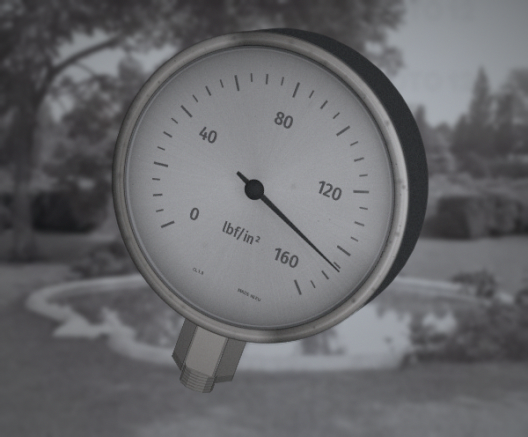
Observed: 145 psi
